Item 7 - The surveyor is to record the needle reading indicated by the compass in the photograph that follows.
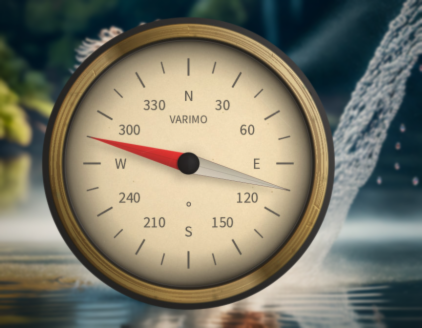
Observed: 285 °
